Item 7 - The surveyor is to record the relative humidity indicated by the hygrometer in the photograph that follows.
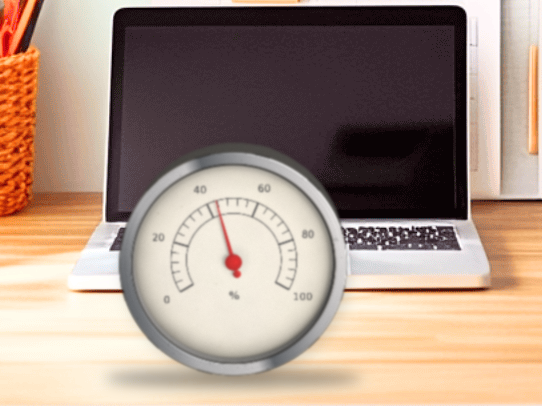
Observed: 44 %
